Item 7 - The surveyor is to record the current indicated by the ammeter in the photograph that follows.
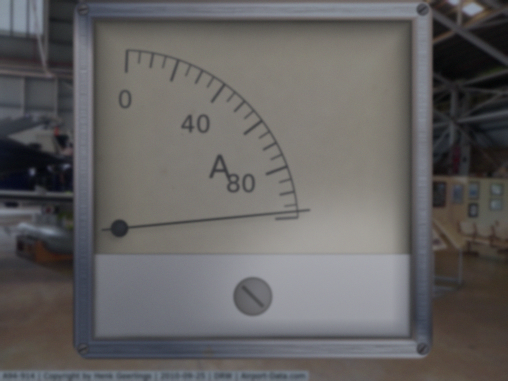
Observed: 97.5 A
